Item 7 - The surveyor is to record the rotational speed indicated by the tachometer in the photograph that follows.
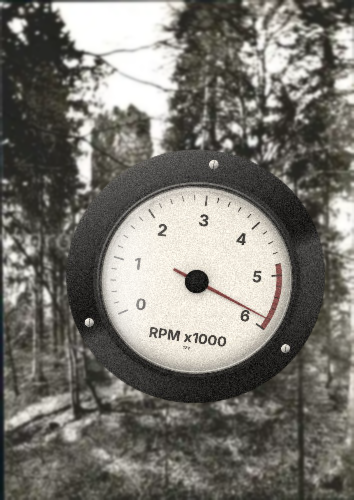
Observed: 5800 rpm
